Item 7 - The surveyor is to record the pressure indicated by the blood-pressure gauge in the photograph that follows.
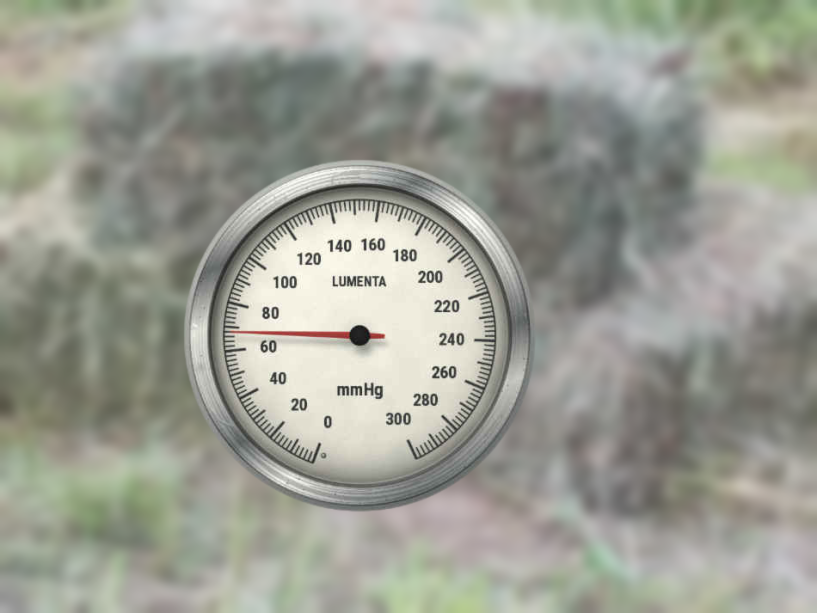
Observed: 68 mmHg
